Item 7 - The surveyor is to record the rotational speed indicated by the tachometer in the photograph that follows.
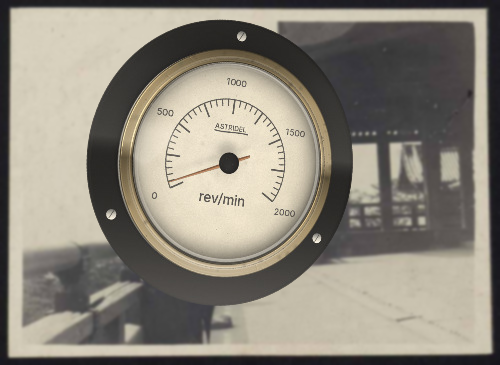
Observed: 50 rpm
